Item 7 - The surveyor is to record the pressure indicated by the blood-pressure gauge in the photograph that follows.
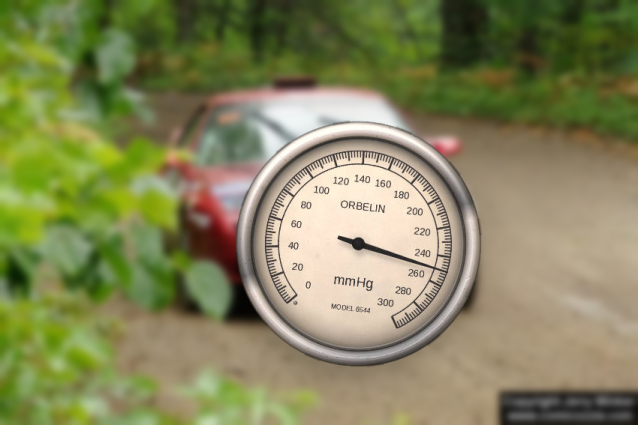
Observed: 250 mmHg
